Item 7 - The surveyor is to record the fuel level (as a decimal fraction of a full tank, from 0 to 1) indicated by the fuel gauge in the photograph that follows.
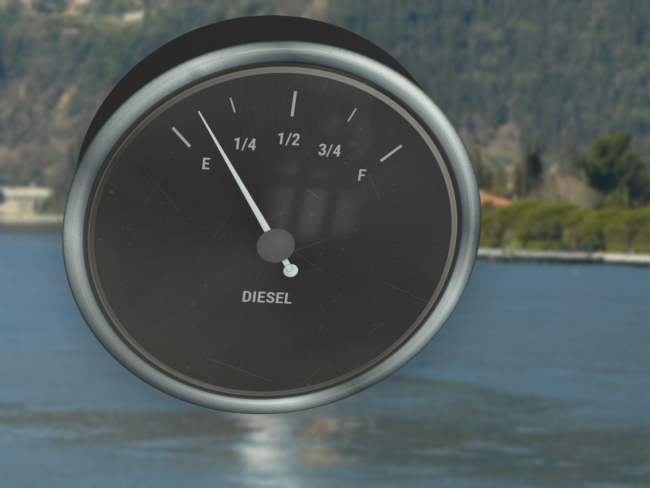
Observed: 0.125
